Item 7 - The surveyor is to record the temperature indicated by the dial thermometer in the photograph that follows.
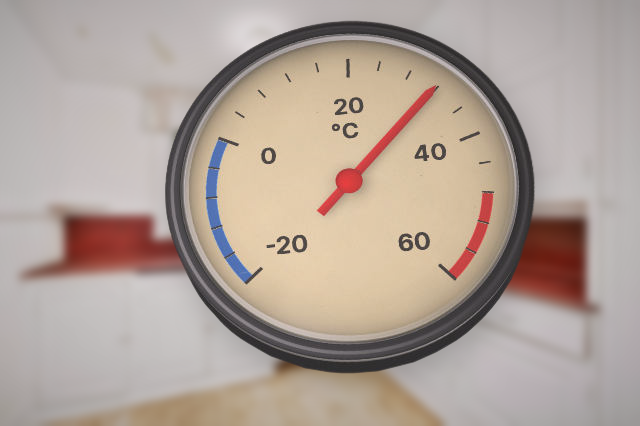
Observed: 32 °C
